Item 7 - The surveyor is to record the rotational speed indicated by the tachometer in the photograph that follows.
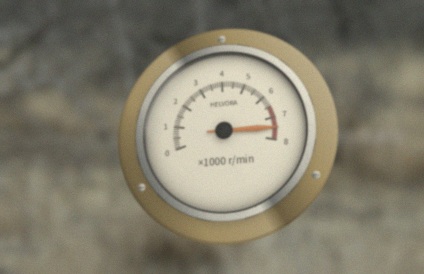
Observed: 7500 rpm
